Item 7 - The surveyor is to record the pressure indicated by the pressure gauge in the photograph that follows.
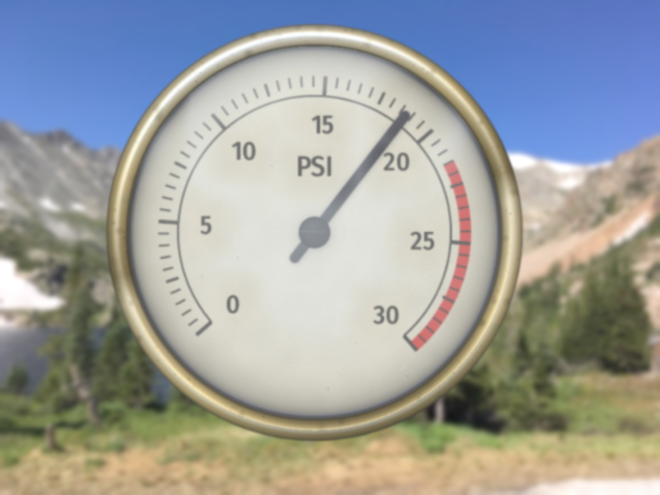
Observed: 18.75 psi
